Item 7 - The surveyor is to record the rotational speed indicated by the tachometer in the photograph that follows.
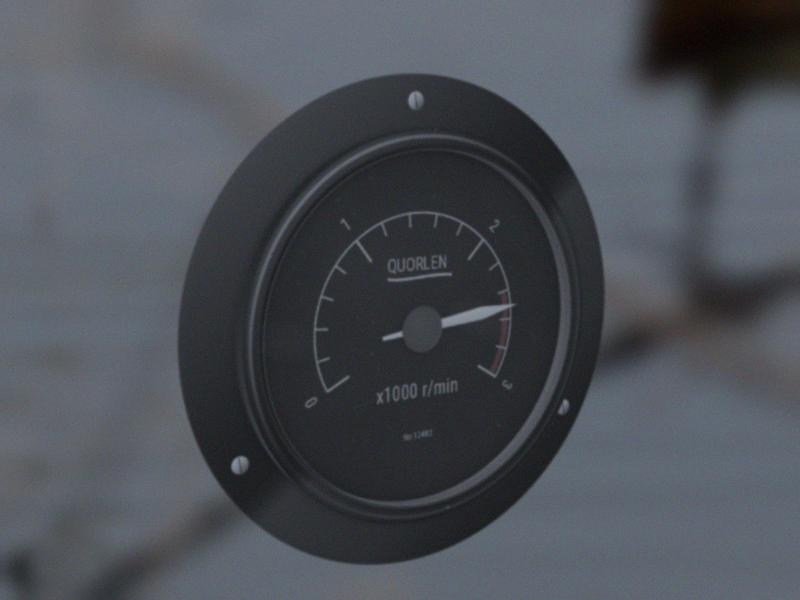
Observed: 2500 rpm
